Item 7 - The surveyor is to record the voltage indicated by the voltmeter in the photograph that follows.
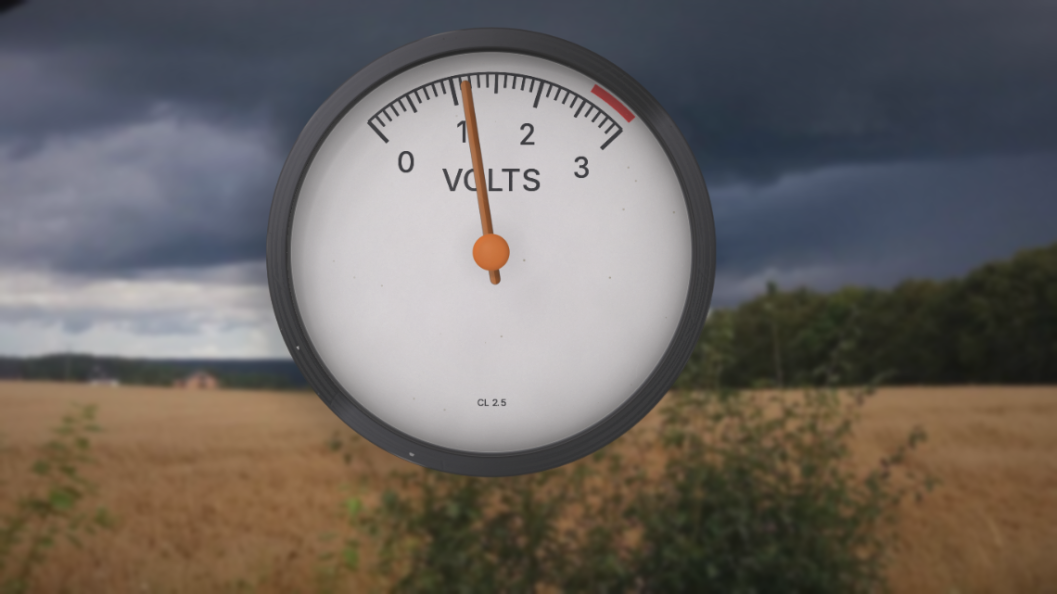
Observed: 1.15 V
